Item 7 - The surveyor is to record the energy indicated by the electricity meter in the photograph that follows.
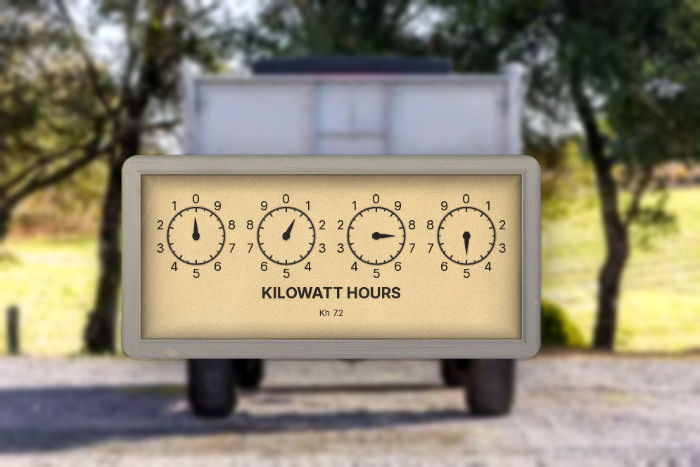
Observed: 75 kWh
